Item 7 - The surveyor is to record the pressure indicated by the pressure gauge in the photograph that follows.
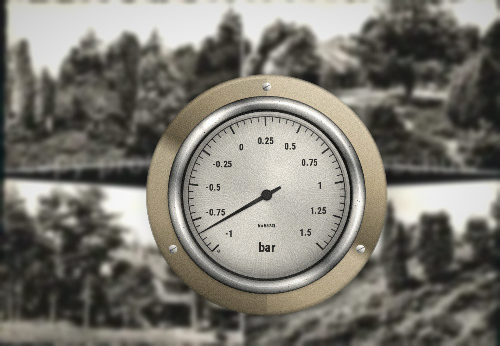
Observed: -0.85 bar
